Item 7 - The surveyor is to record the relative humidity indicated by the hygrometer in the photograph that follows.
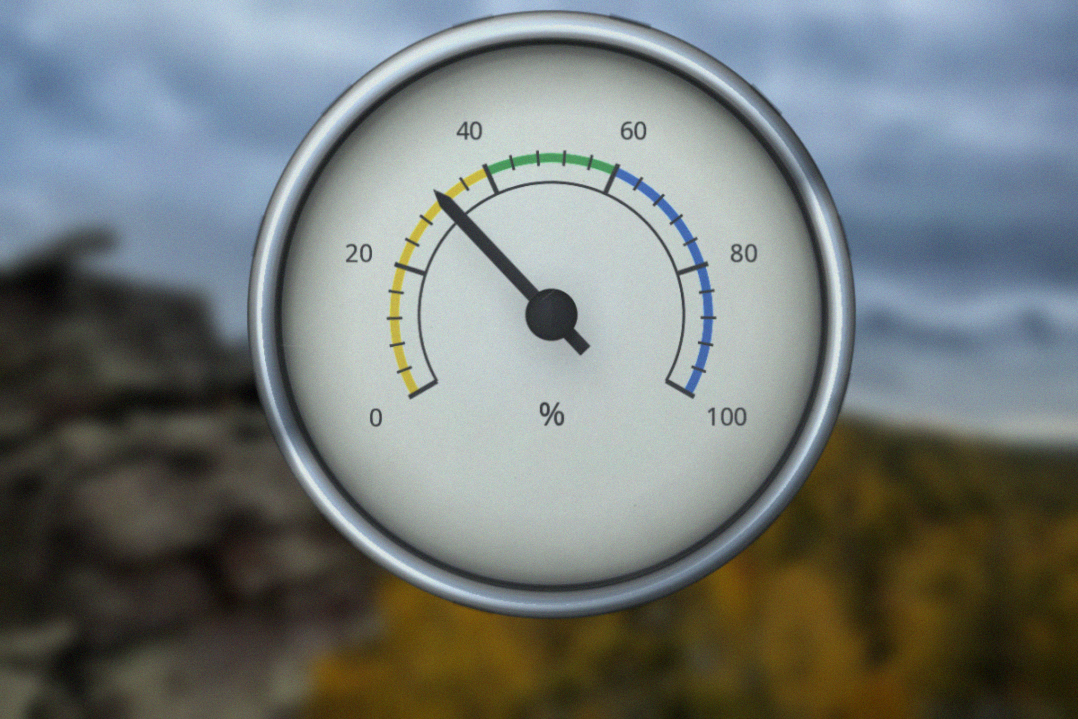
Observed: 32 %
